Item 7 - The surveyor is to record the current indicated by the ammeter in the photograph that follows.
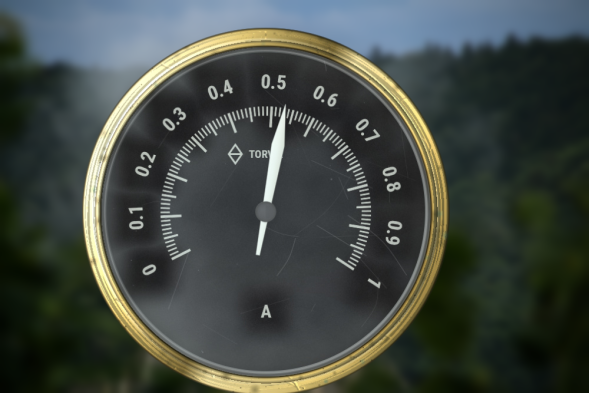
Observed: 0.53 A
